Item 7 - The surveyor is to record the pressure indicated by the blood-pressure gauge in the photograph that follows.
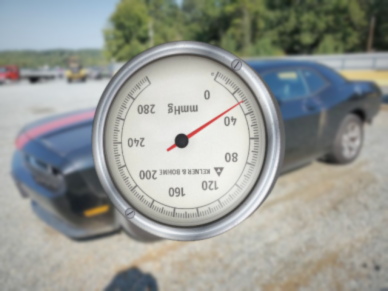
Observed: 30 mmHg
